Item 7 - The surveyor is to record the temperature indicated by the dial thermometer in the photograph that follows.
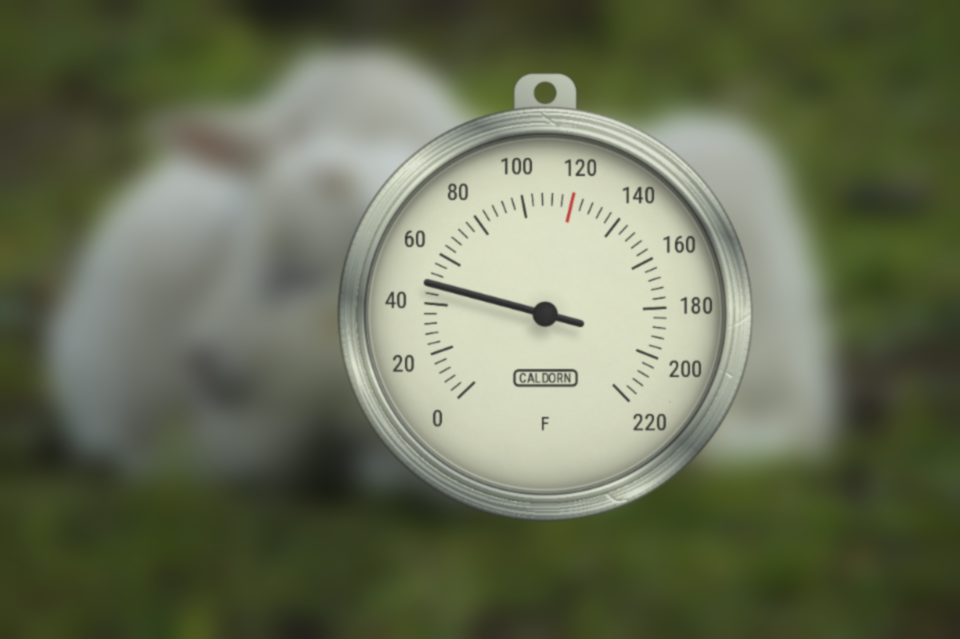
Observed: 48 °F
